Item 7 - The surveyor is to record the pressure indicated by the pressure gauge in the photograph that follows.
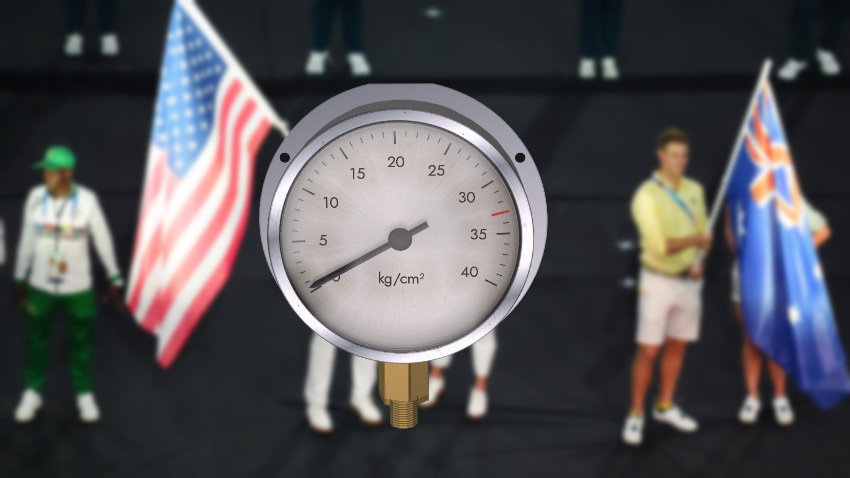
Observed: 0.5 kg/cm²
